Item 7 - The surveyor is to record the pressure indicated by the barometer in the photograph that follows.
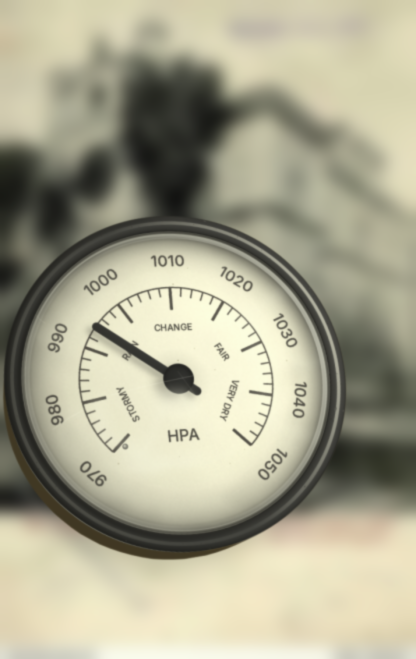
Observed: 994 hPa
